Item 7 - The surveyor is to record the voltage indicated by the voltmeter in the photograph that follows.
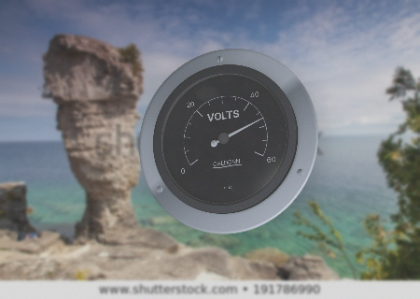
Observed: 47.5 V
